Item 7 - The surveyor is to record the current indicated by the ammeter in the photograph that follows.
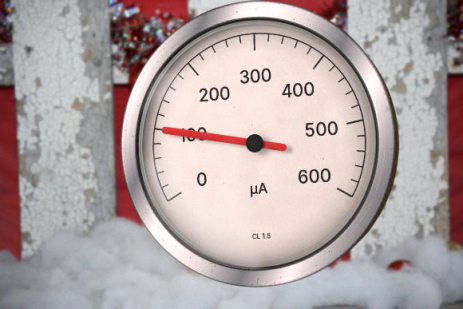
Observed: 100 µA
